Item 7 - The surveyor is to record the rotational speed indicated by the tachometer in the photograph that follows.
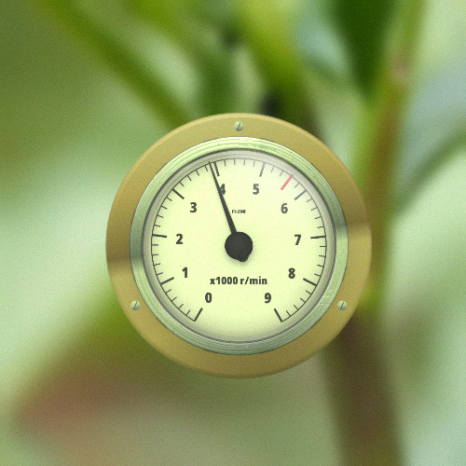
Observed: 3900 rpm
